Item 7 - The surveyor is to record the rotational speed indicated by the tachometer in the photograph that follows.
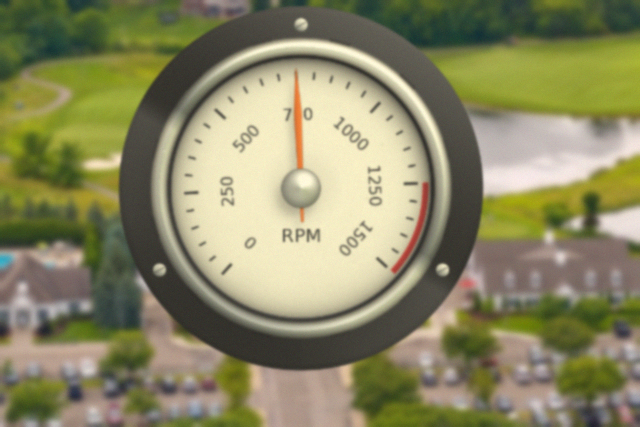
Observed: 750 rpm
